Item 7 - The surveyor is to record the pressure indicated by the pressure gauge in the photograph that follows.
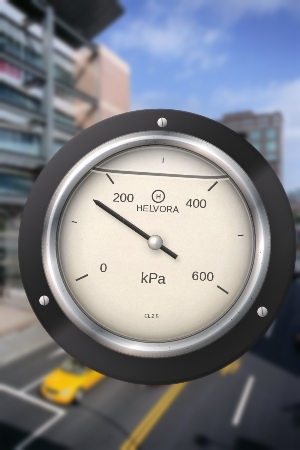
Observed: 150 kPa
